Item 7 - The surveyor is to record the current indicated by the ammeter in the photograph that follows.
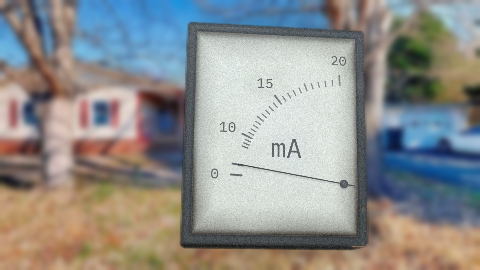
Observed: 5 mA
